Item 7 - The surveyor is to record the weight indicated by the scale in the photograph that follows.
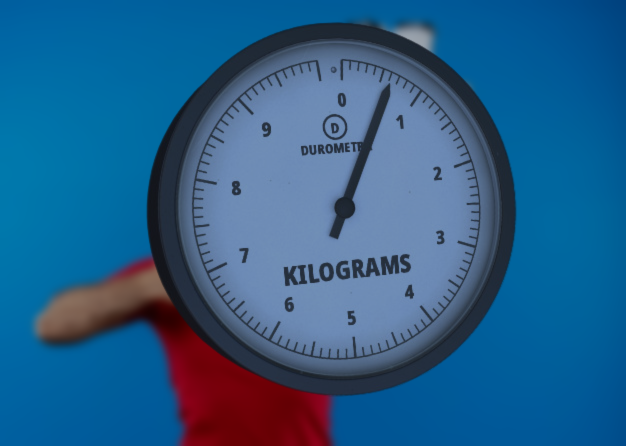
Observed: 0.6 kg
